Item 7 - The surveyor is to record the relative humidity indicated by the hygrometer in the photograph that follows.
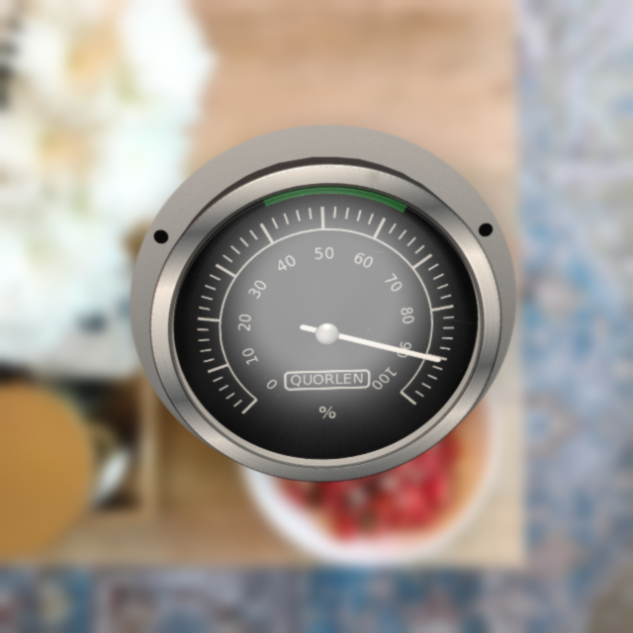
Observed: 90 %
